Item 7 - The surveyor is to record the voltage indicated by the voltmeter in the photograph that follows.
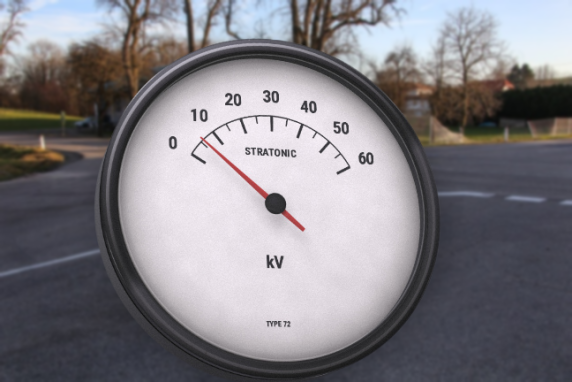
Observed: 5 kV
